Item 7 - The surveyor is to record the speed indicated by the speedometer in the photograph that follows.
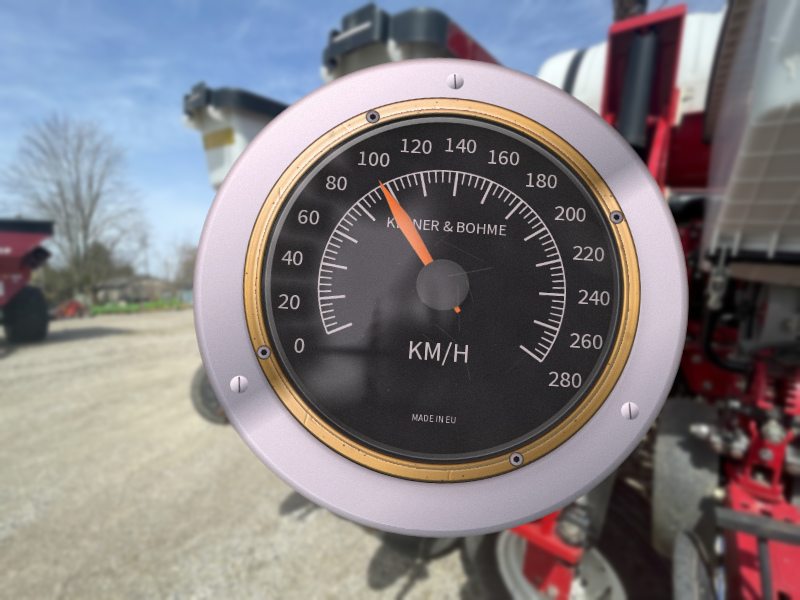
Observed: 96 km/h
